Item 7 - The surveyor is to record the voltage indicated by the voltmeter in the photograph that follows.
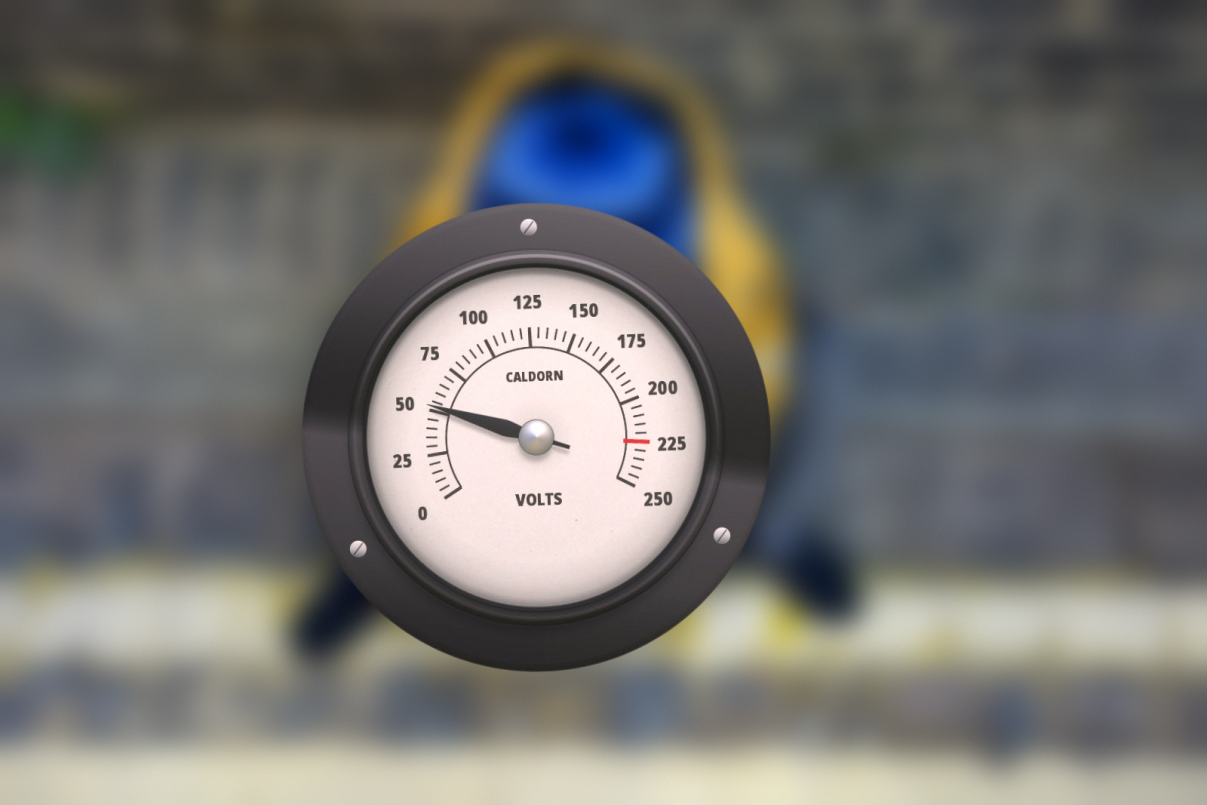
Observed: 52.5 V
